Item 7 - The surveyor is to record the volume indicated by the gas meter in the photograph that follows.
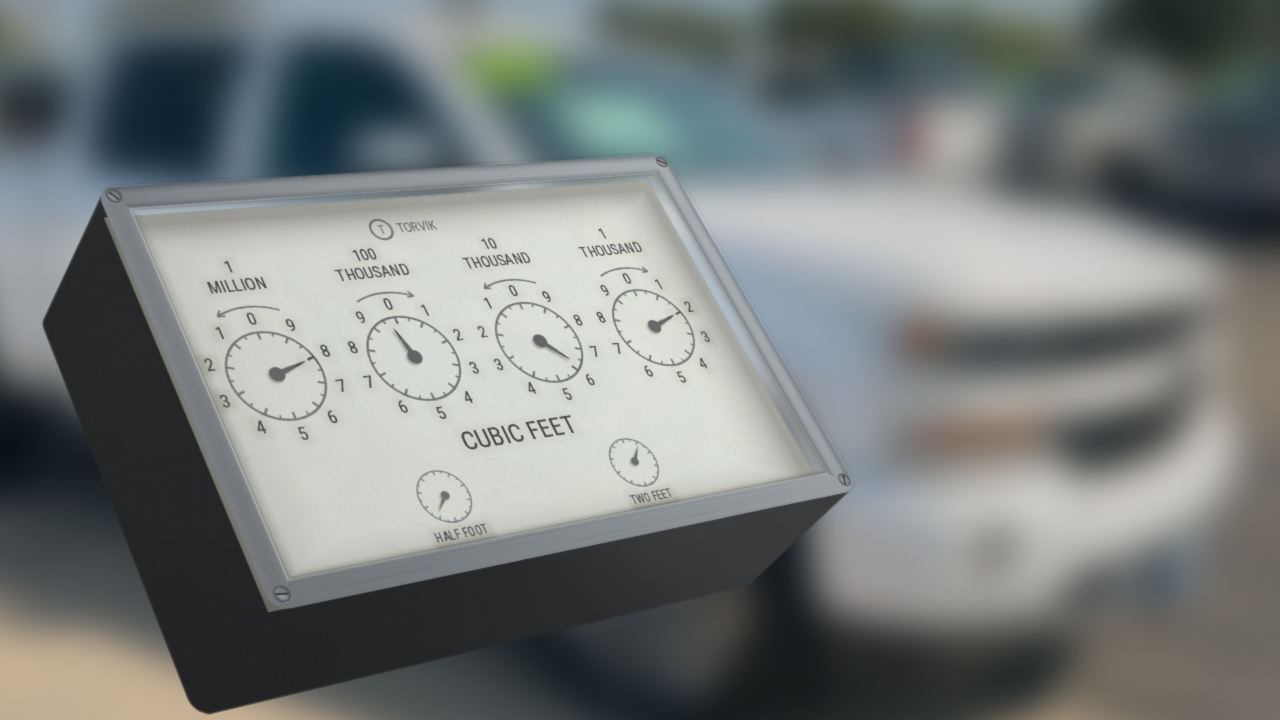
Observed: 796200 ft³
